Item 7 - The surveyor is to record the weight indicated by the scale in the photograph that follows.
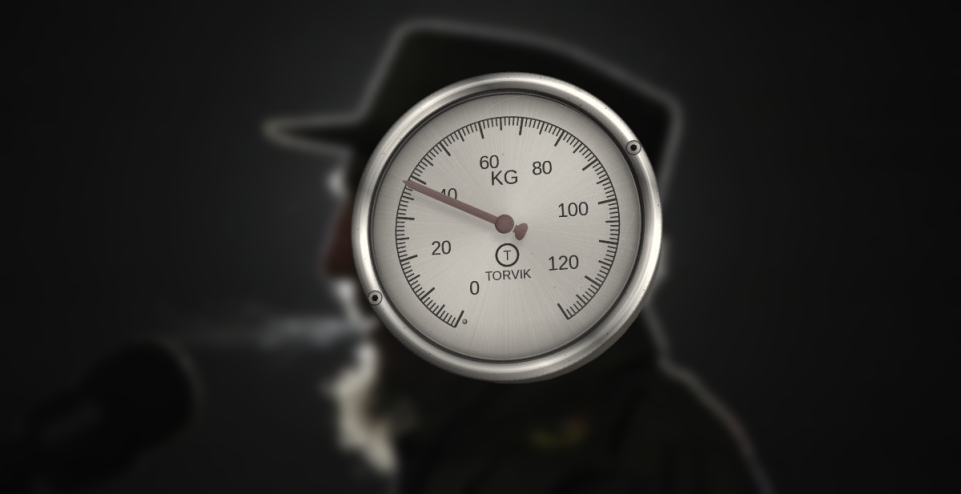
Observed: 38 kg
